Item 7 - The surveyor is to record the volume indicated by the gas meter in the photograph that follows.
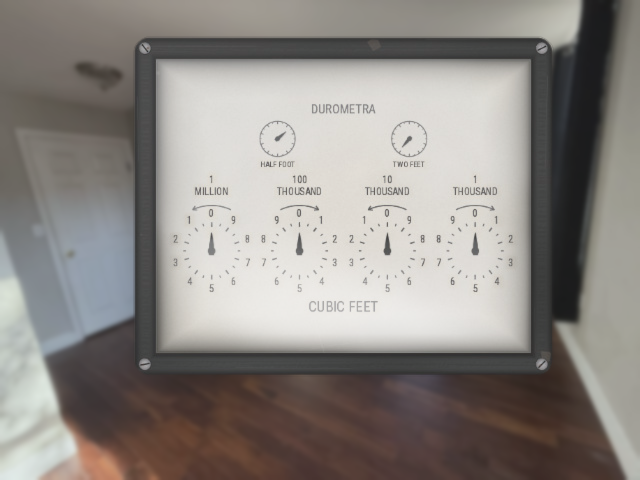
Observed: 0 ft³
